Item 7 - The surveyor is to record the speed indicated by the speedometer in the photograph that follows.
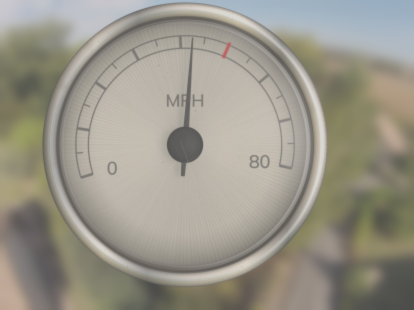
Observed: 42.5 mph
